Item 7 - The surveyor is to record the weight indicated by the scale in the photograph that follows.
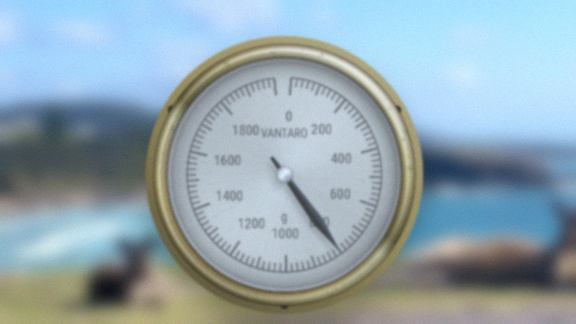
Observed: 800 g
